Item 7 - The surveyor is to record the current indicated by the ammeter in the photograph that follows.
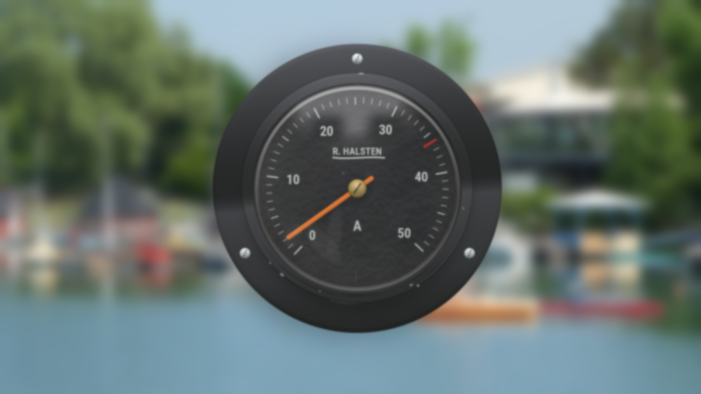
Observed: 2 A
